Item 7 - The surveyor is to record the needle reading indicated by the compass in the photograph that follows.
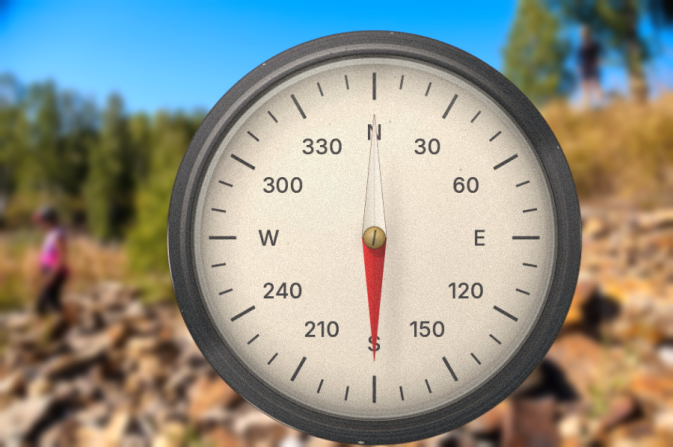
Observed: 180 °
